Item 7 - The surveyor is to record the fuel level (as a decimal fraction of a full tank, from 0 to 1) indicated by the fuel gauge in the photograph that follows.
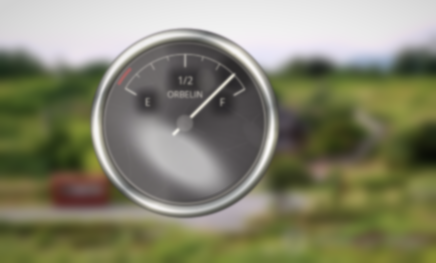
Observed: 0.875
